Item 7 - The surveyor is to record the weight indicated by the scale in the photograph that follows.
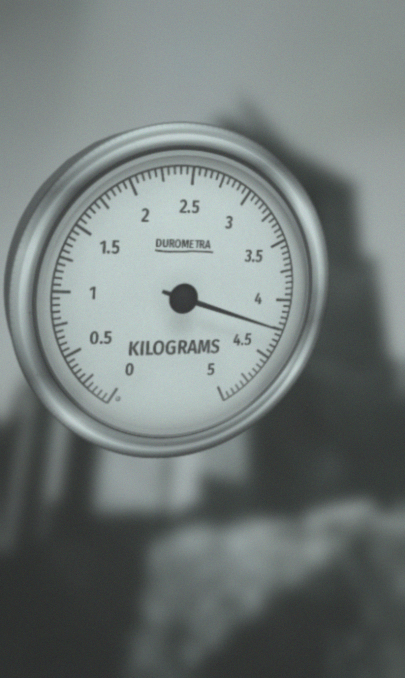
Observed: 4.25 kg
